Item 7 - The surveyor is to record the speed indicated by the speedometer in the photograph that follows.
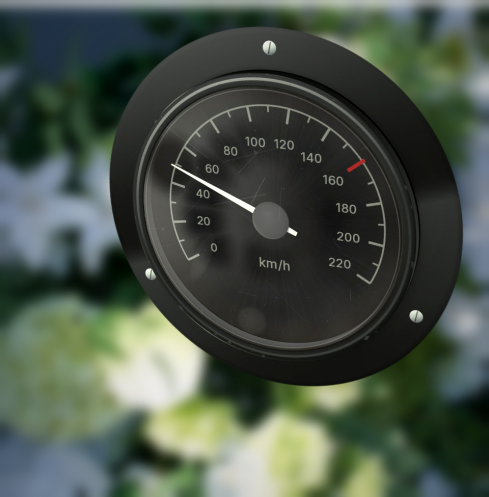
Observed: 50 km/h
